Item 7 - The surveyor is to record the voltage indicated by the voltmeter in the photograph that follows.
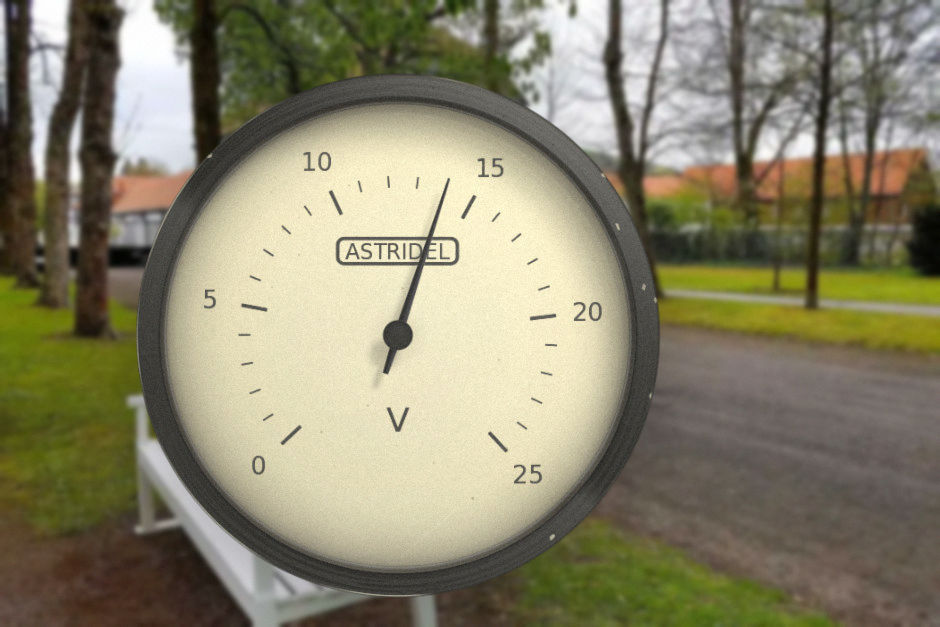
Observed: 14 V
